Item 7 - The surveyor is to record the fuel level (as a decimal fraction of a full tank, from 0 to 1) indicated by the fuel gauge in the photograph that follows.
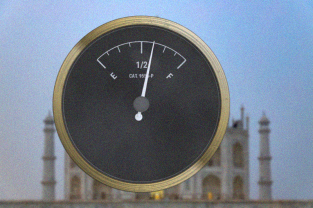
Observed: 0.625
